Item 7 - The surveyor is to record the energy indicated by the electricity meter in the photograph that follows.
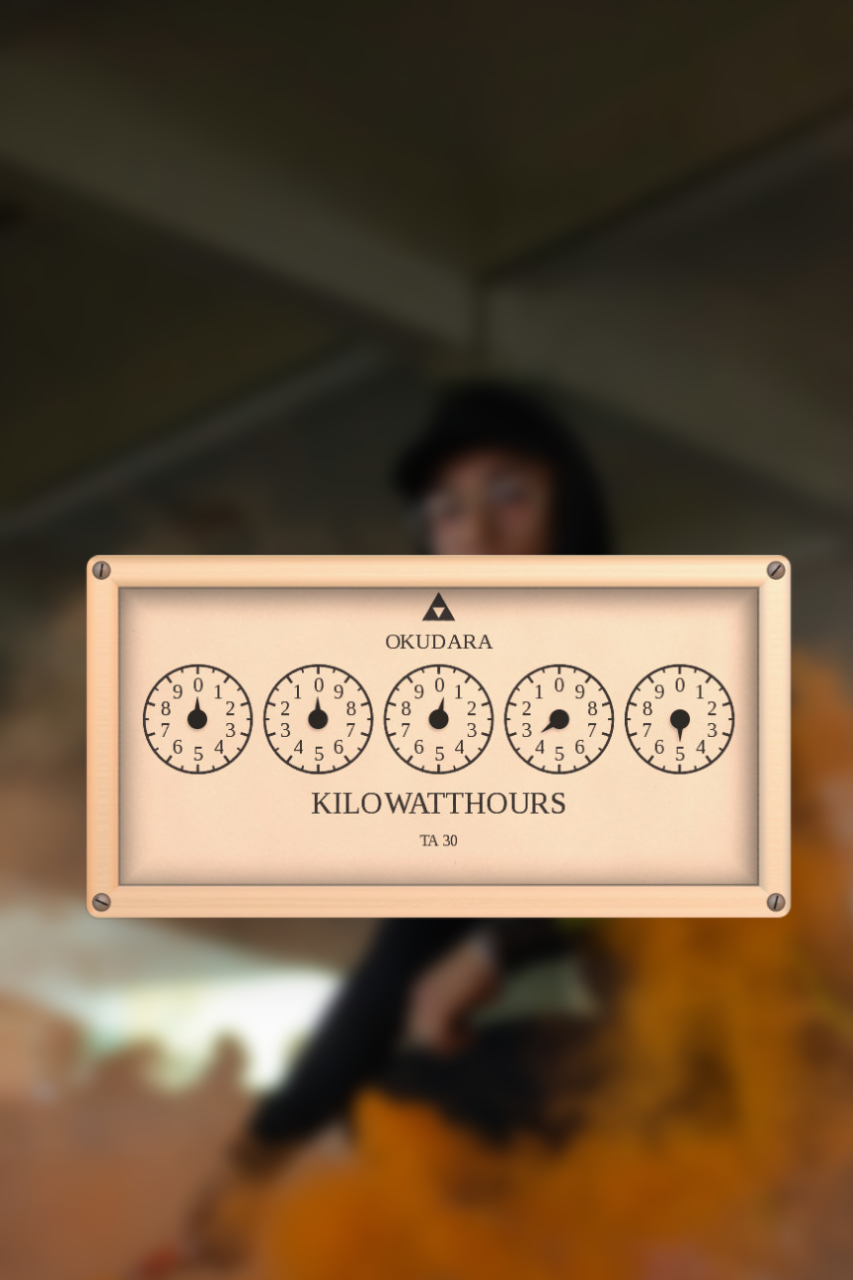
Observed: 35 kWh
